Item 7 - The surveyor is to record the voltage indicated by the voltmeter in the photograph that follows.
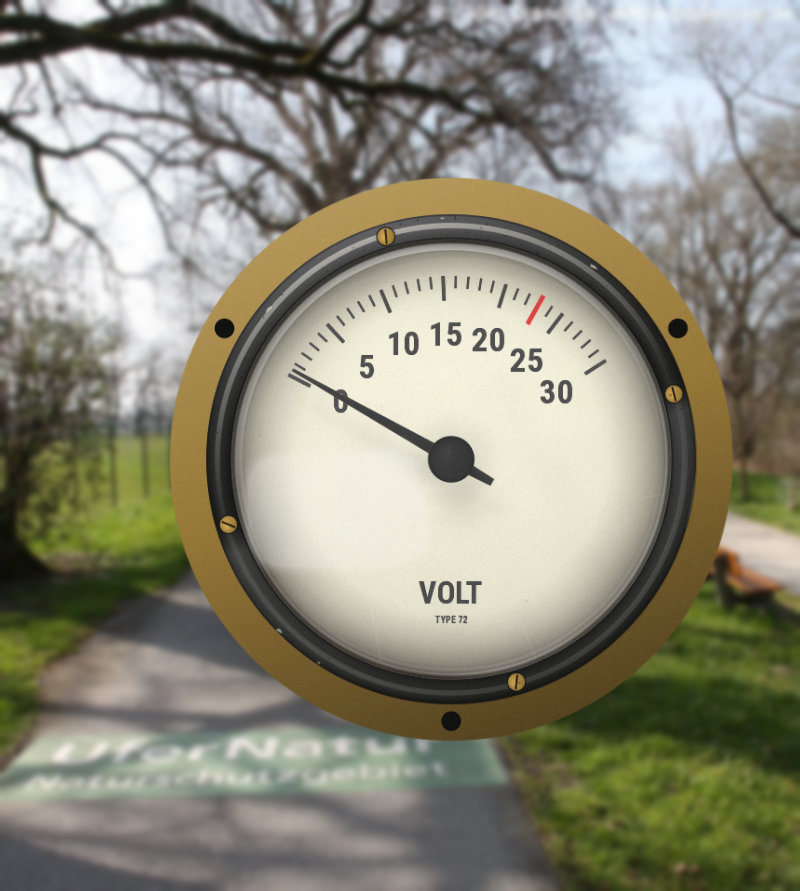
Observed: 0.5 V
